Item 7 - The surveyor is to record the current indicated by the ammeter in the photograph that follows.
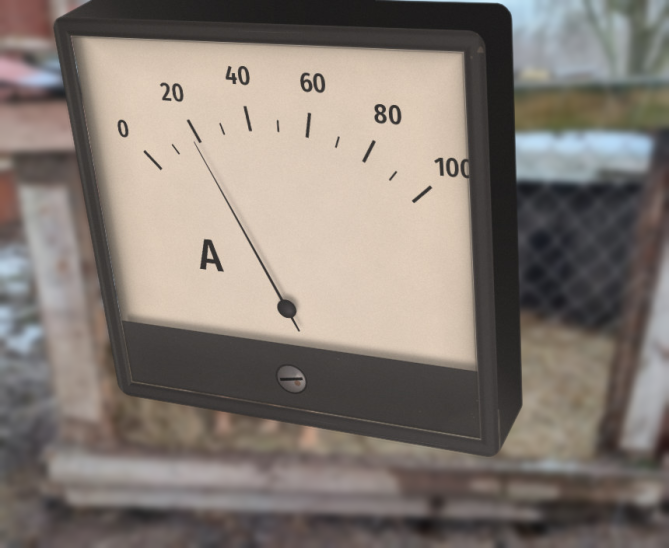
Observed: 20 A
